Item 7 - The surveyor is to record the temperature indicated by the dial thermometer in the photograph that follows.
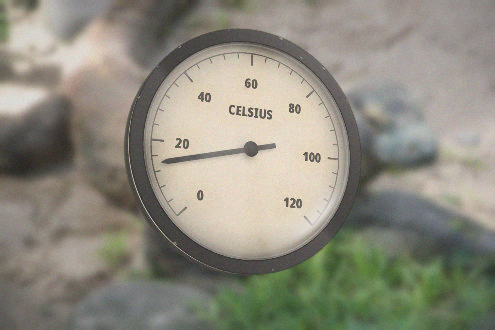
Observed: 14 °C
